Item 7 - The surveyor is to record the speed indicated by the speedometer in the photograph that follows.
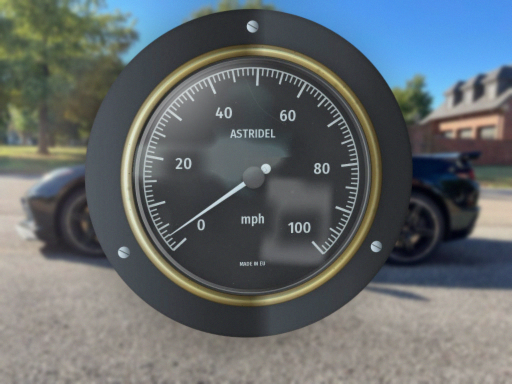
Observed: 3 mph
